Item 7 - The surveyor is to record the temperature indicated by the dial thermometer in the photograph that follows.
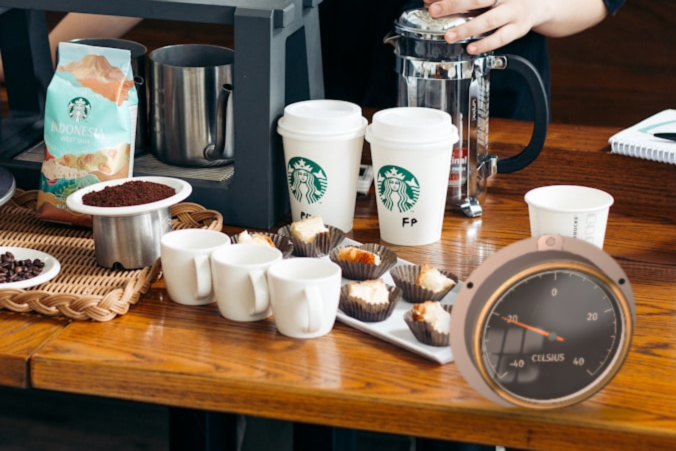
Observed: -20 °C
